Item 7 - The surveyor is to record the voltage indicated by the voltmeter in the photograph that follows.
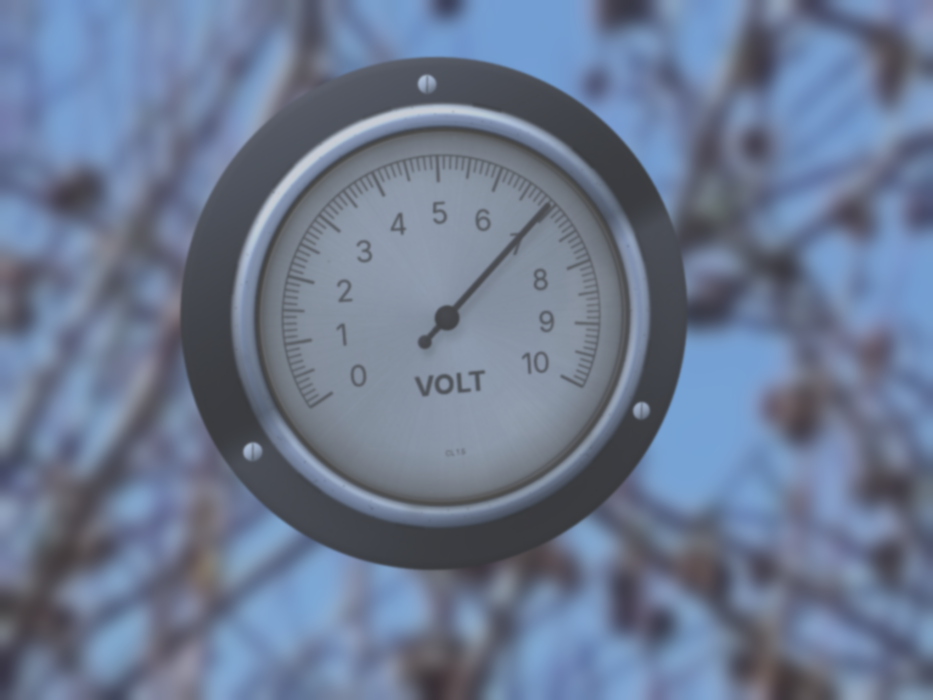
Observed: 6.9 V
